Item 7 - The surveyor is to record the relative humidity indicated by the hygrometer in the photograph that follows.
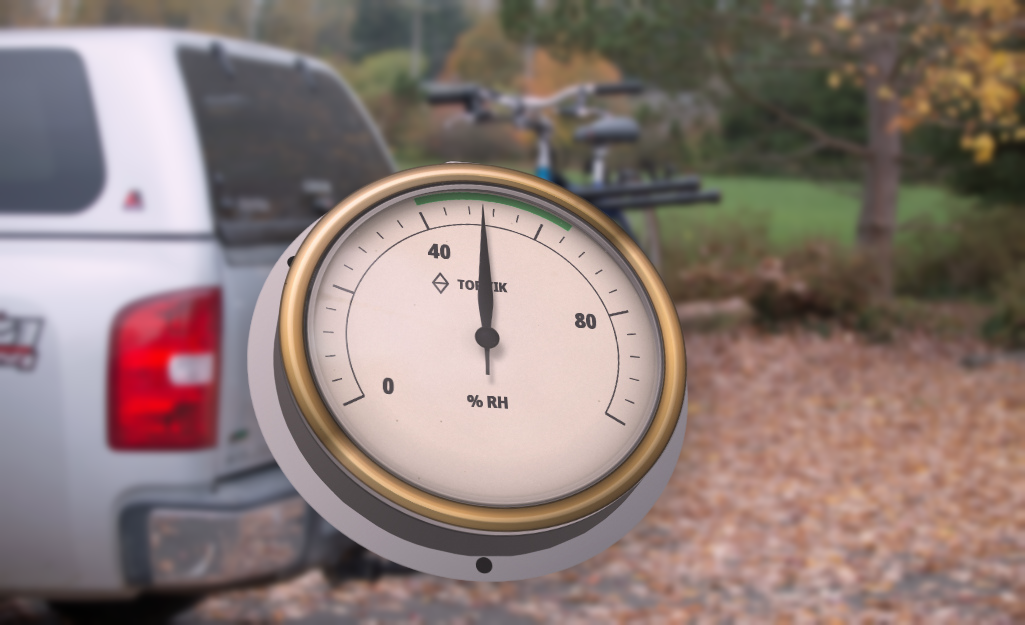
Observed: 50 %
